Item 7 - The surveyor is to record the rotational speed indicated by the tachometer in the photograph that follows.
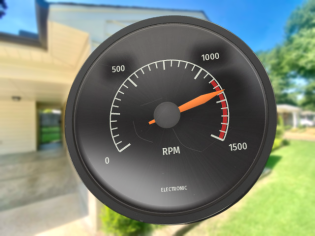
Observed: 1200 rpm
